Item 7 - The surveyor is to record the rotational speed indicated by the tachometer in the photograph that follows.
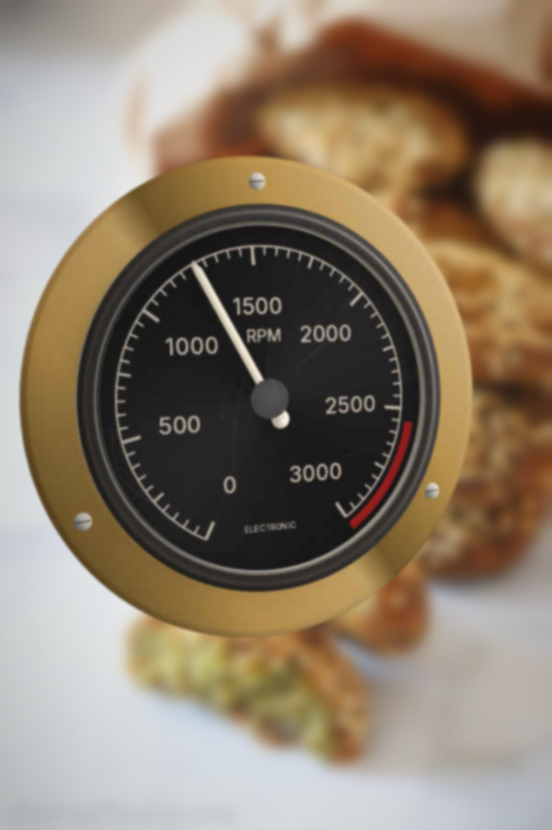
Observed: 1250 rpm
